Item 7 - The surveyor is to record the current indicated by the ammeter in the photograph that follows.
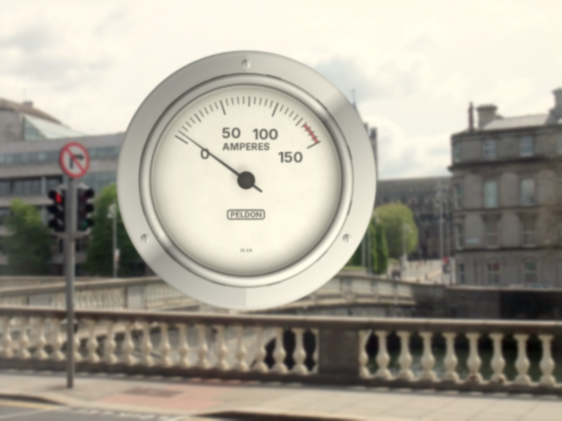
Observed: 5 A
